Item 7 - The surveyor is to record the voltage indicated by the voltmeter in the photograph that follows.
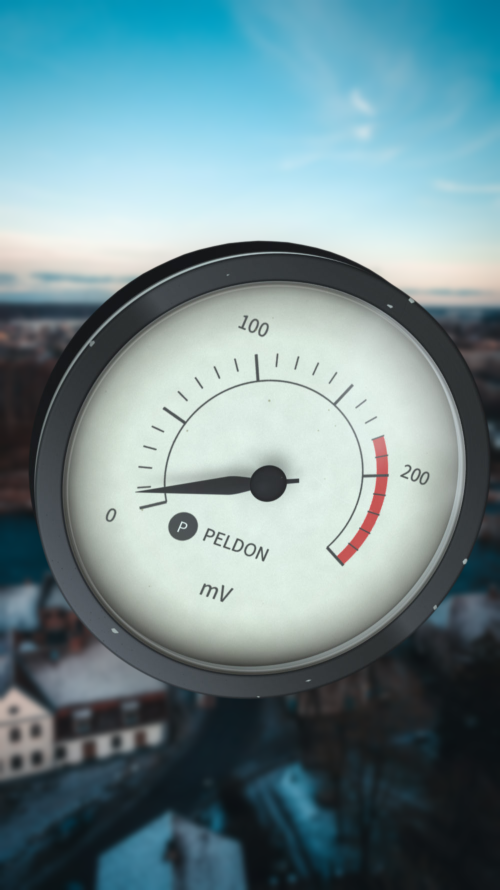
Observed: 10 mV
